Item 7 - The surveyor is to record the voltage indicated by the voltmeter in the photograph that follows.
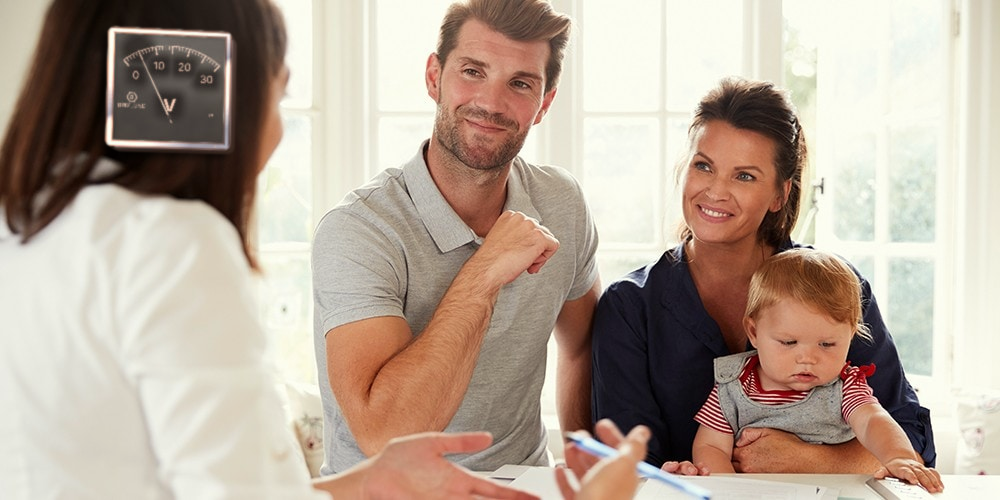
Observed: 5 V
